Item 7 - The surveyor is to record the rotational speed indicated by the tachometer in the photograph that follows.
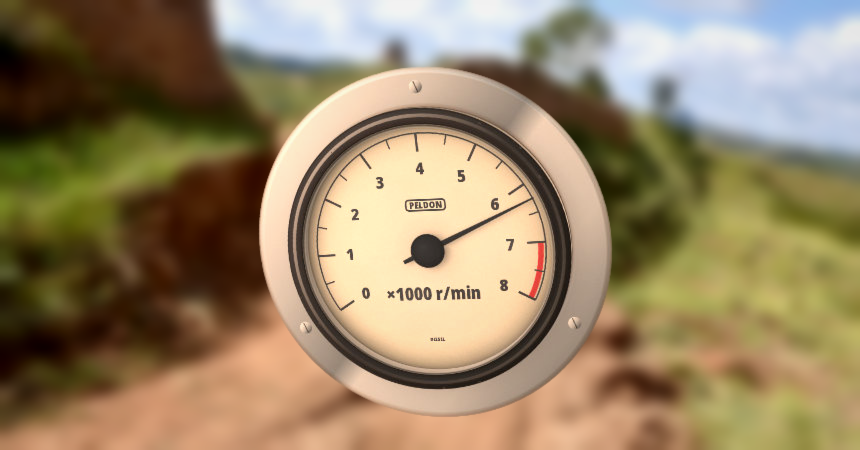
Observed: 6250 rpm
